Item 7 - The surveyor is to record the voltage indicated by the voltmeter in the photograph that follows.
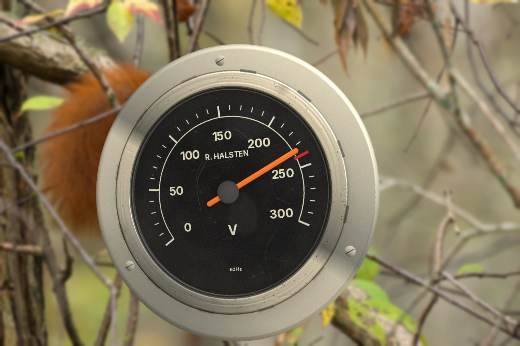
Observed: 235 V
